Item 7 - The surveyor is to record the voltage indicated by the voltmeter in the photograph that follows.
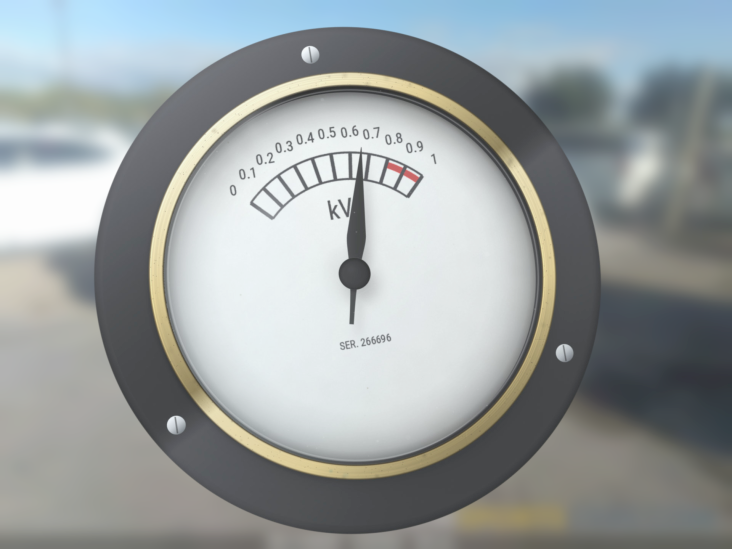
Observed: 0.65 kV
